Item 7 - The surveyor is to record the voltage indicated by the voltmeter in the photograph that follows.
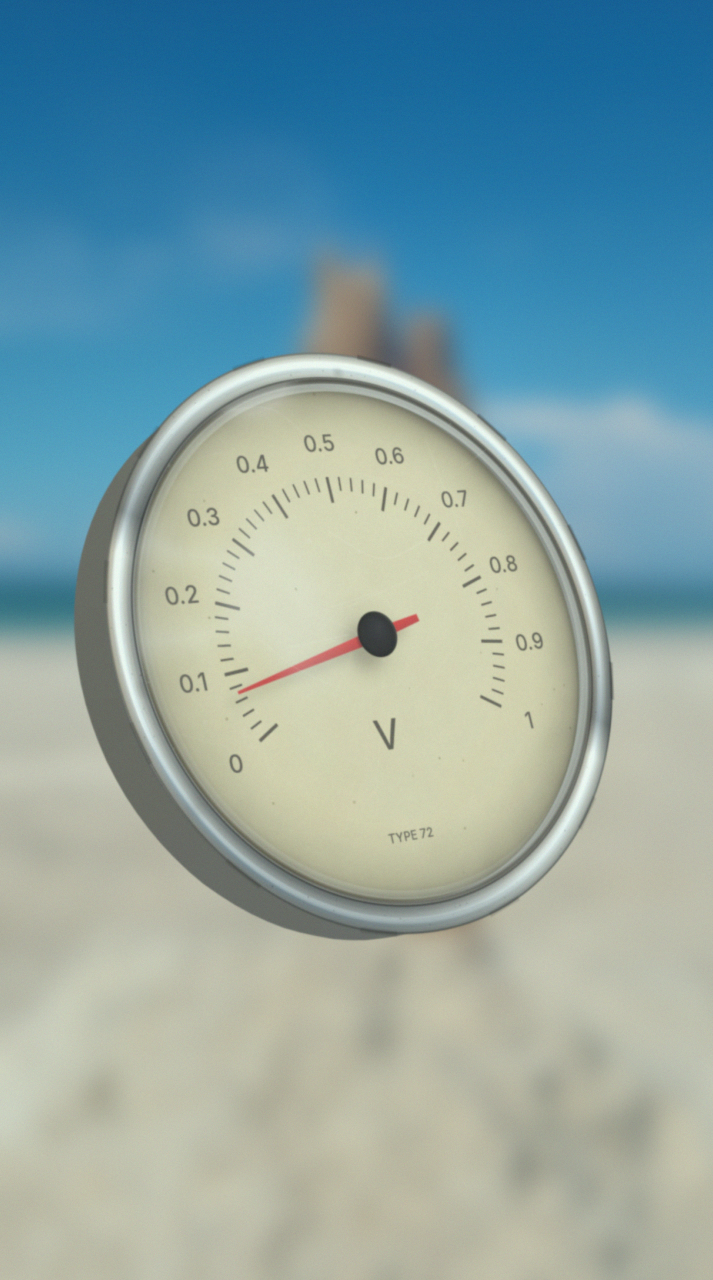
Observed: 0.07 V
